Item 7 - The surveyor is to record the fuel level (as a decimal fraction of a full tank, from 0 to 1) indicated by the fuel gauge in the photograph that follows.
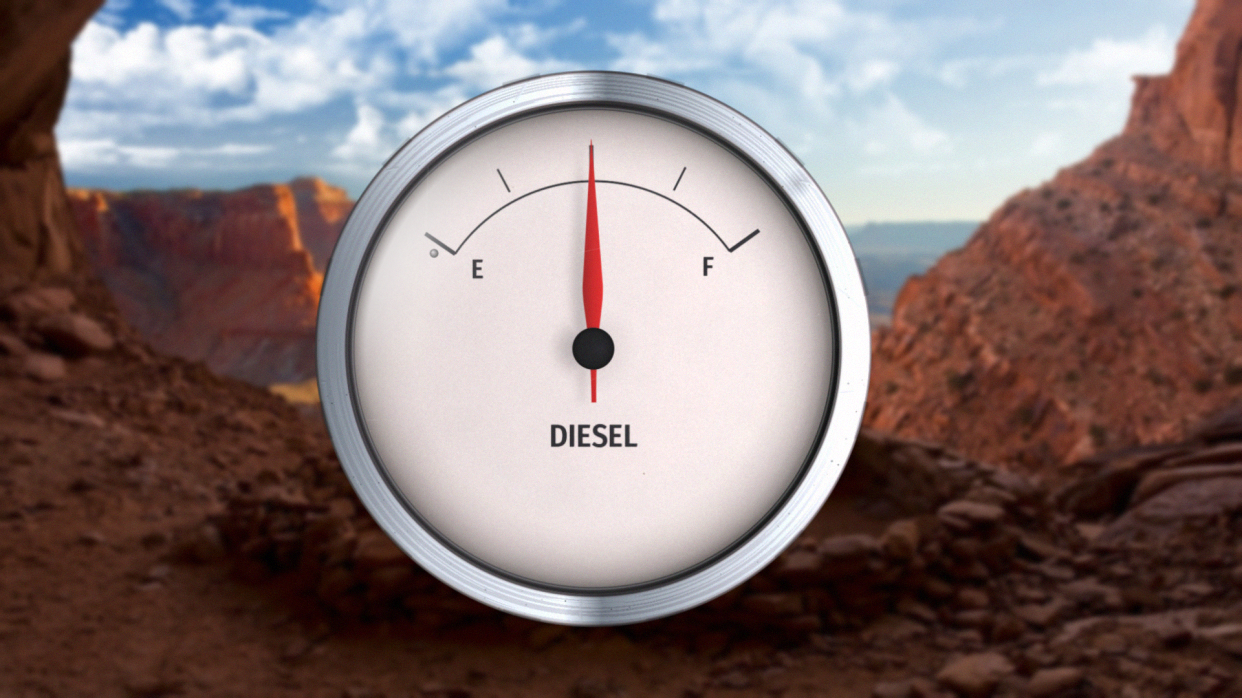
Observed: 0.5
